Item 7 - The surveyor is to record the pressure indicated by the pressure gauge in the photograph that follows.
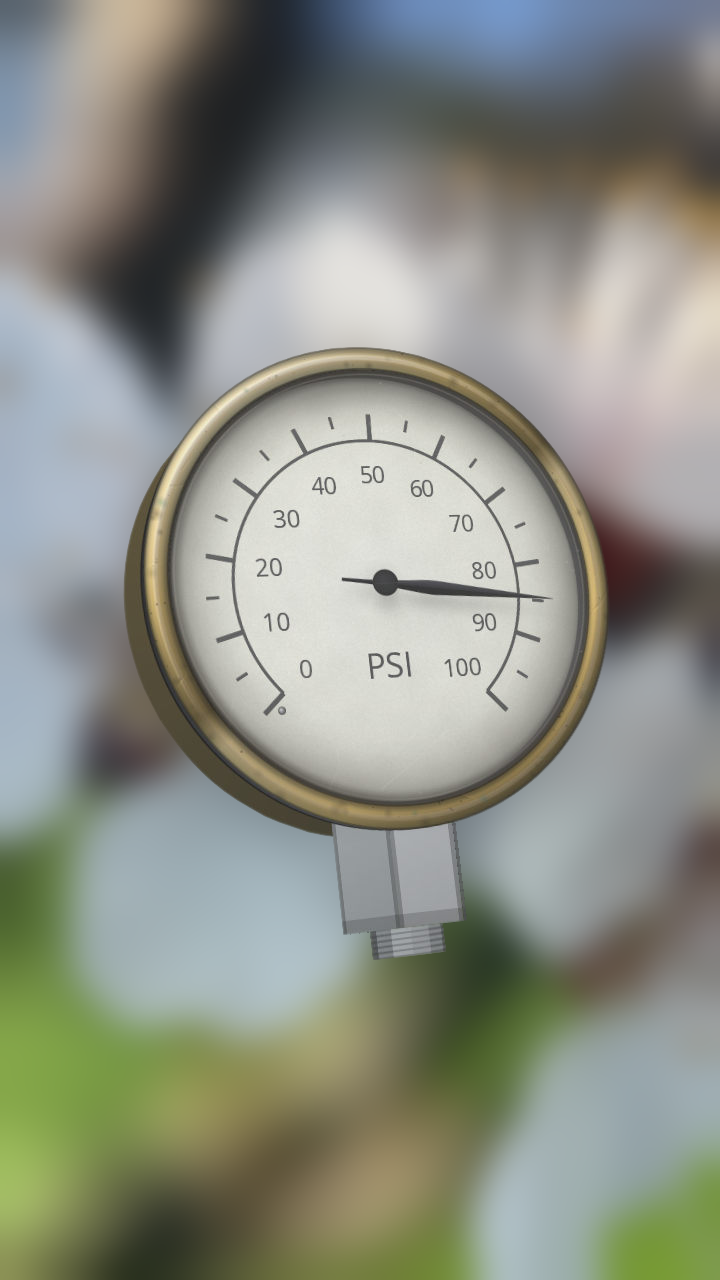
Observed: 85 psi
